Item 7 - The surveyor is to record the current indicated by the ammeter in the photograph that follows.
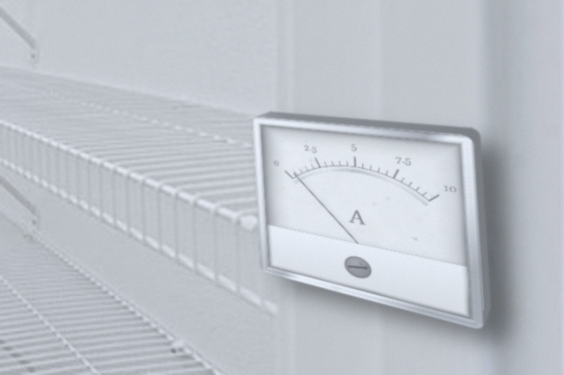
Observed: 0.5 A
